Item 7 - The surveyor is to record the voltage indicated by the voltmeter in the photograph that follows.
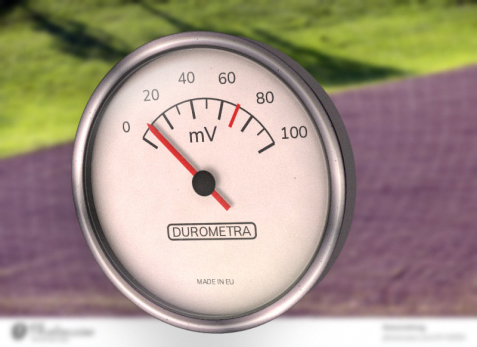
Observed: 10 mV
